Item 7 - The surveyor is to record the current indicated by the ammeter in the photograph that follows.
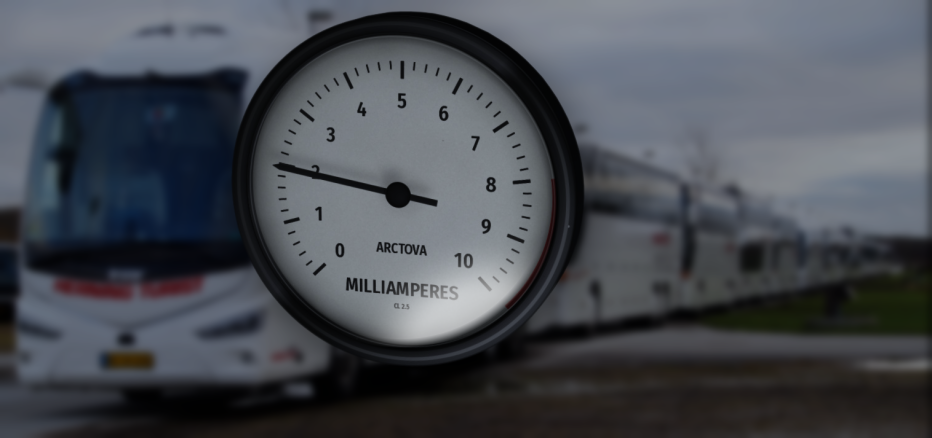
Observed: 2 mA
